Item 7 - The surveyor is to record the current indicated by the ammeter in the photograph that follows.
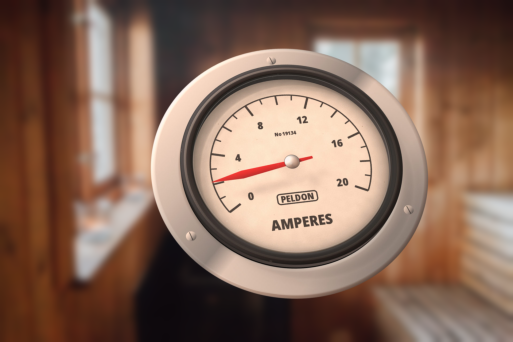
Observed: 2 A
